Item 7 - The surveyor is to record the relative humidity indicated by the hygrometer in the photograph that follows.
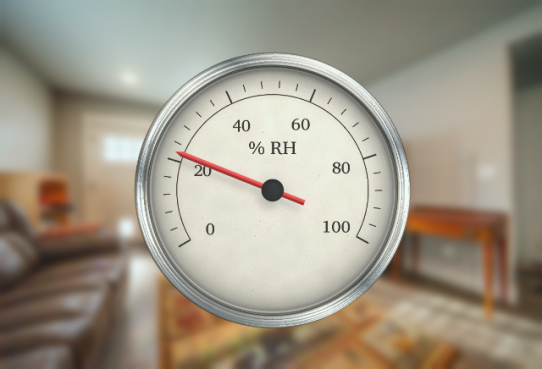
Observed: 22 %
